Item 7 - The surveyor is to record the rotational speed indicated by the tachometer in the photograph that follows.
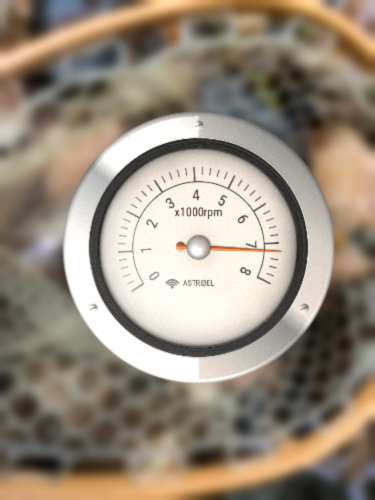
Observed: 7200 rpm
